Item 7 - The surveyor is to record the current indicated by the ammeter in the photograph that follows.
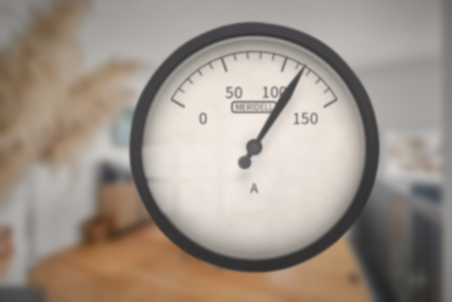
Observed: 115 A
